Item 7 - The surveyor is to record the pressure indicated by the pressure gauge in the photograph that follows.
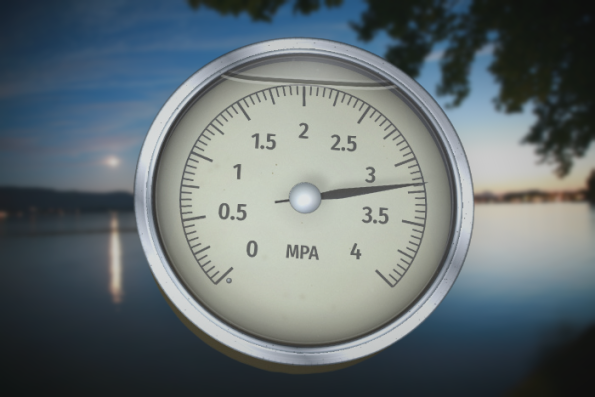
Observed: 3.2 MPa
